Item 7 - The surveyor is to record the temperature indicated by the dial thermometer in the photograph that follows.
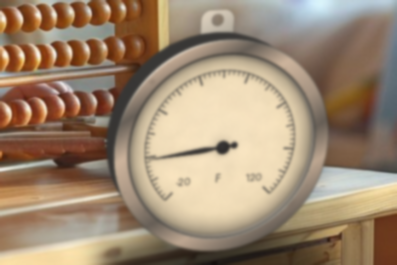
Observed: 0 °F
